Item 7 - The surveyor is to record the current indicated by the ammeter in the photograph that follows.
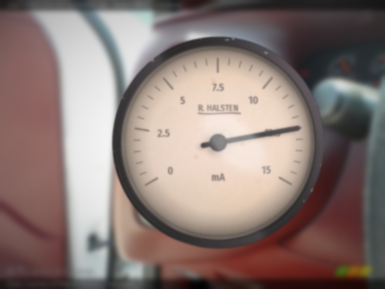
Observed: 12.5 mA
